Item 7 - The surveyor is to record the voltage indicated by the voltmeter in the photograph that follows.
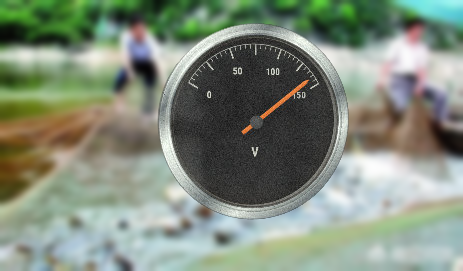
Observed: 140 V
